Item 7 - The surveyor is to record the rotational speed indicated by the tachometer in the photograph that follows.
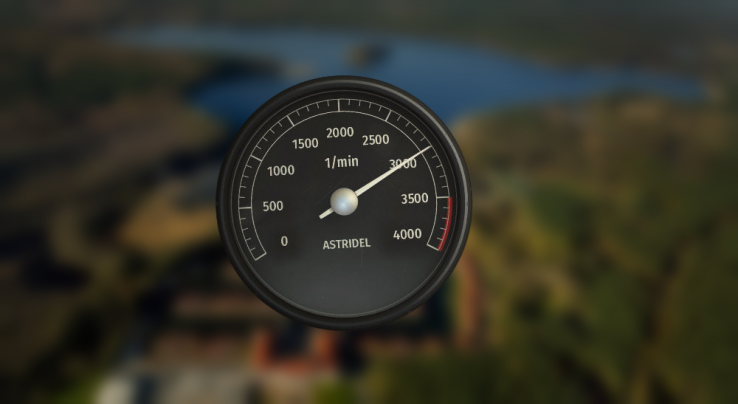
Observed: 3000 rpm
